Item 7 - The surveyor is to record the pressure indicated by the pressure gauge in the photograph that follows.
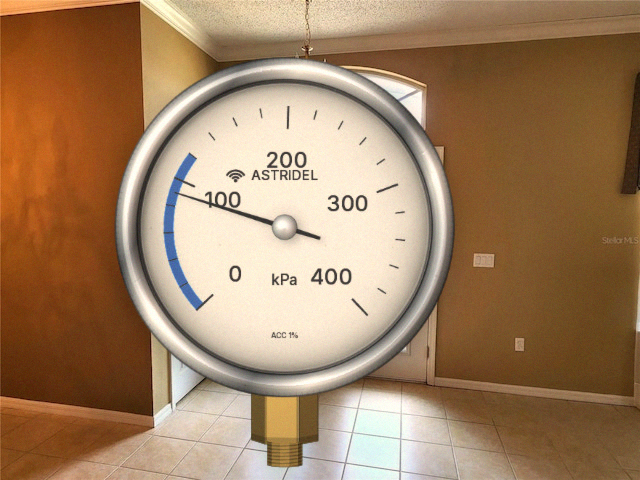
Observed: 90 kPa
